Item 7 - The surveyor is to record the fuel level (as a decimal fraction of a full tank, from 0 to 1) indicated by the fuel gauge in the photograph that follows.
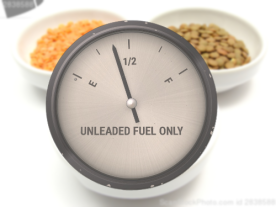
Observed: 0.375
